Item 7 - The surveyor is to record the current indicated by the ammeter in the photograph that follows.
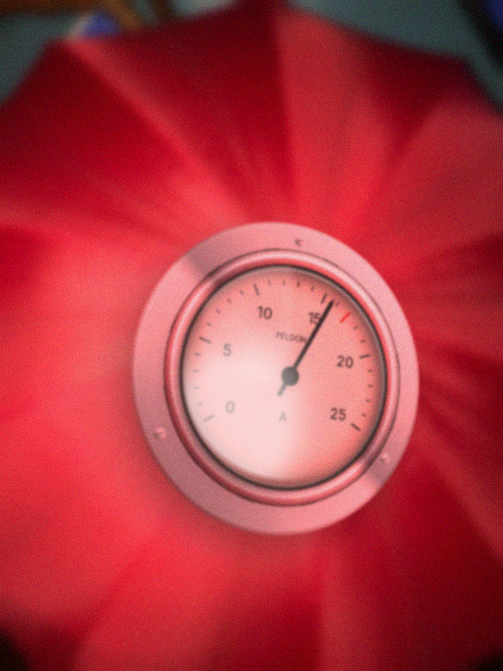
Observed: 15.5 A
